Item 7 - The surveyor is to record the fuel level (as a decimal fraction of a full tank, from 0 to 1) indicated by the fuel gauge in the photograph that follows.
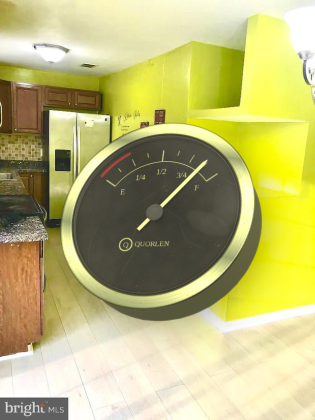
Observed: 0.875
